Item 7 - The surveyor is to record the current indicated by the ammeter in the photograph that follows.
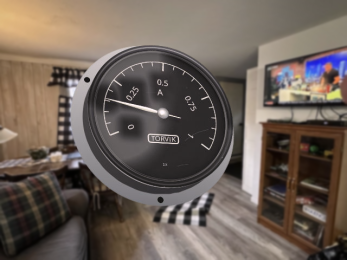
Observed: 0.15 A
